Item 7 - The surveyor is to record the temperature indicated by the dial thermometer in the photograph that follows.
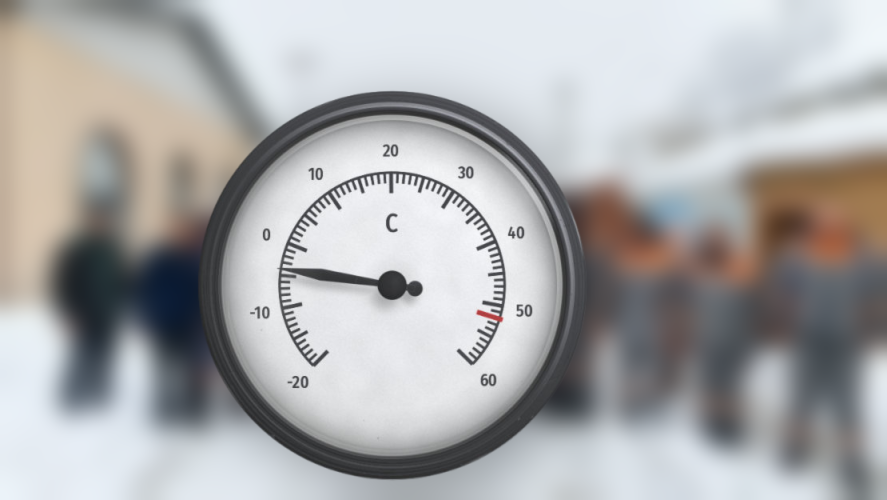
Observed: -4 °C
